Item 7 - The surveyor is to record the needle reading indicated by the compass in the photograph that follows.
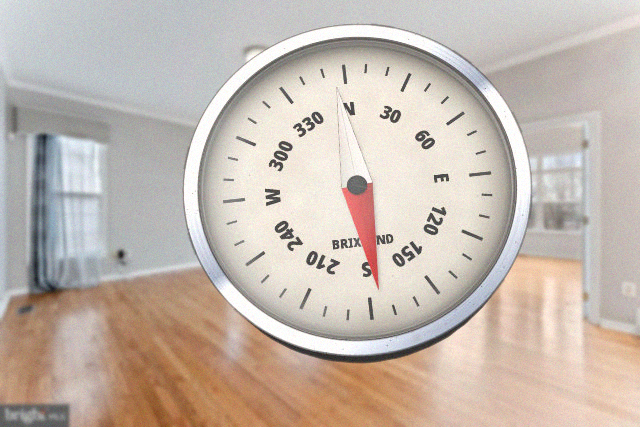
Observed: 175 °
